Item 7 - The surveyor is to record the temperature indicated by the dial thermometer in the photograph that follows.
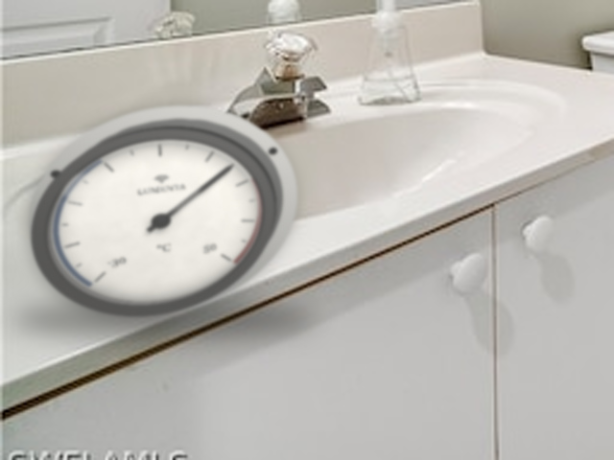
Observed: 25 °C
